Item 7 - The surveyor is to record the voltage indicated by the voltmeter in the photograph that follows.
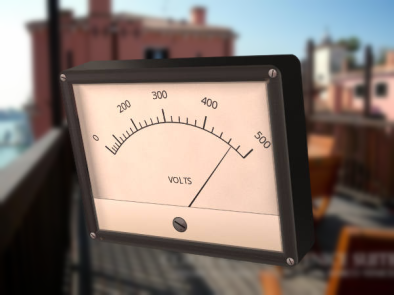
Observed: 470 V
